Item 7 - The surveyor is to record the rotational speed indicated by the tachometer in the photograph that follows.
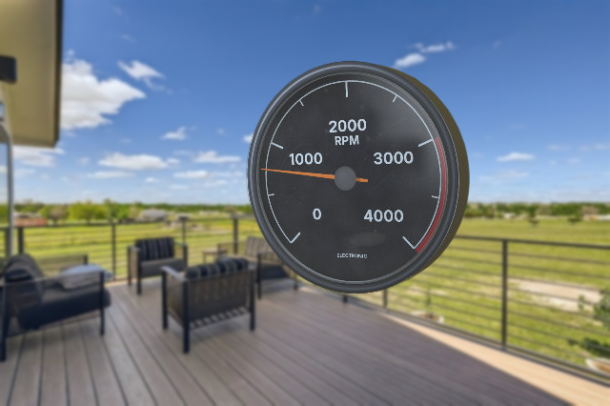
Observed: 750 rpm
